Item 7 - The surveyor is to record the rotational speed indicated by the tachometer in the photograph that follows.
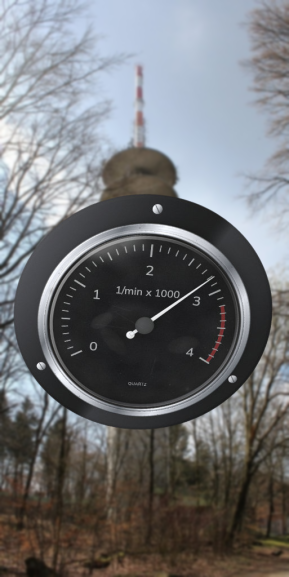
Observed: 2800 rpm
